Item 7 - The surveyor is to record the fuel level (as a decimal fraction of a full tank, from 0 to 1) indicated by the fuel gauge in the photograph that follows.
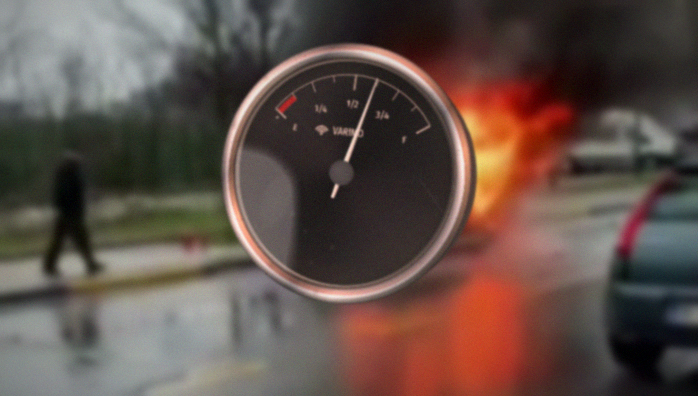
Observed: 0.625
